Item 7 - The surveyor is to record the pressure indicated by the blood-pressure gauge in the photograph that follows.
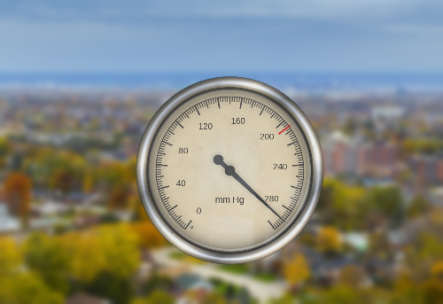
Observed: 290 mmHg
